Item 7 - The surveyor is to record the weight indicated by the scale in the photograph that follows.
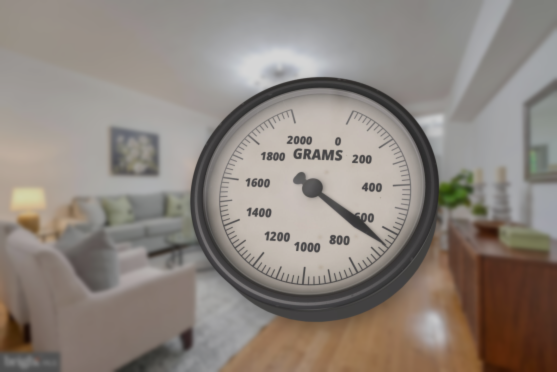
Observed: 660 g
